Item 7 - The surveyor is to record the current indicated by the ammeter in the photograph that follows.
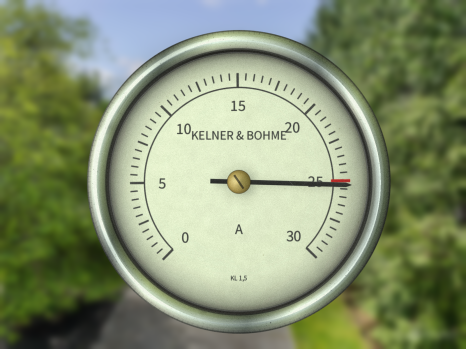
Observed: 25.25 A
